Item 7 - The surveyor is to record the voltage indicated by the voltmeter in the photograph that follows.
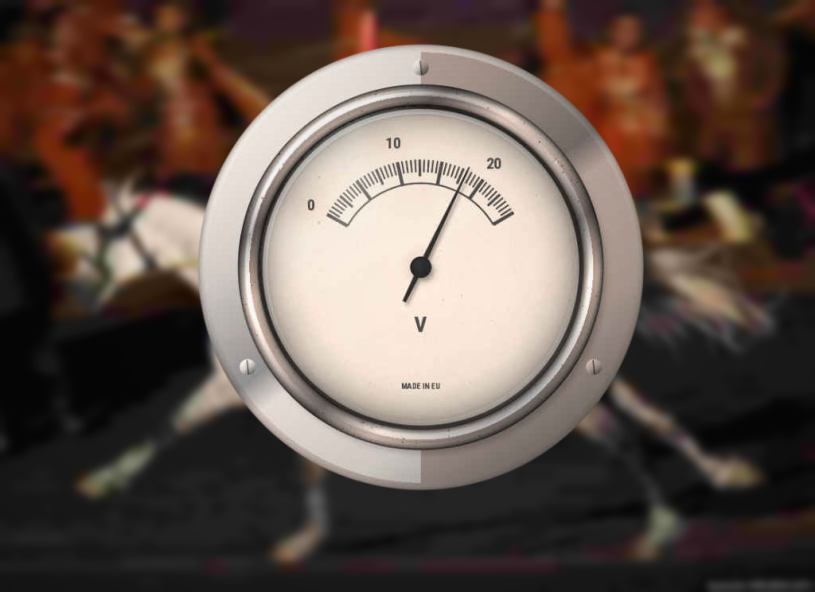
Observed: 18 V
